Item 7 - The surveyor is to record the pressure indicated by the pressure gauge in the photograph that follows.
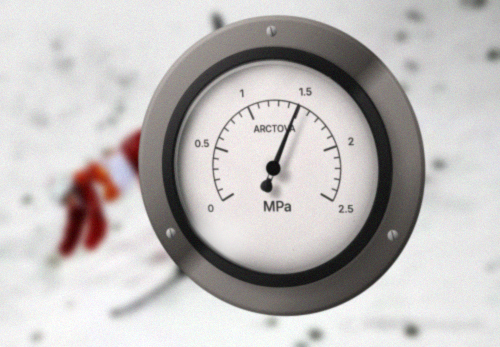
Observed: 1.5 MPa
